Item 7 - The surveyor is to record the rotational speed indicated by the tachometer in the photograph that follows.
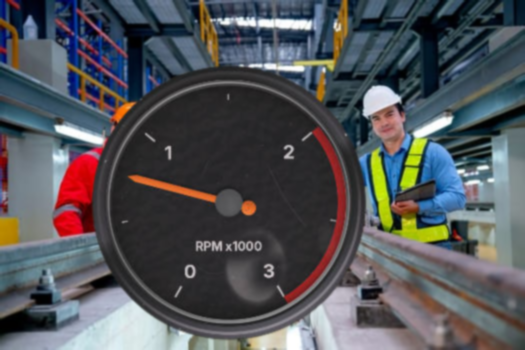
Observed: 750 rpm
